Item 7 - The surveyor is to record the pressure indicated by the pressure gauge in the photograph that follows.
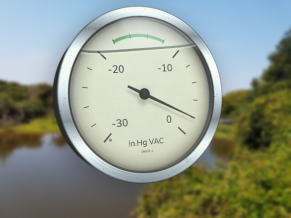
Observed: -2 inHg
